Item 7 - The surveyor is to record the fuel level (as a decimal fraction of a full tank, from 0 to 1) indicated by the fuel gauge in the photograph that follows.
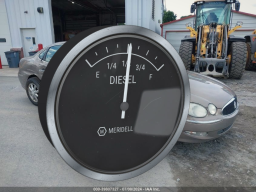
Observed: 0.5
